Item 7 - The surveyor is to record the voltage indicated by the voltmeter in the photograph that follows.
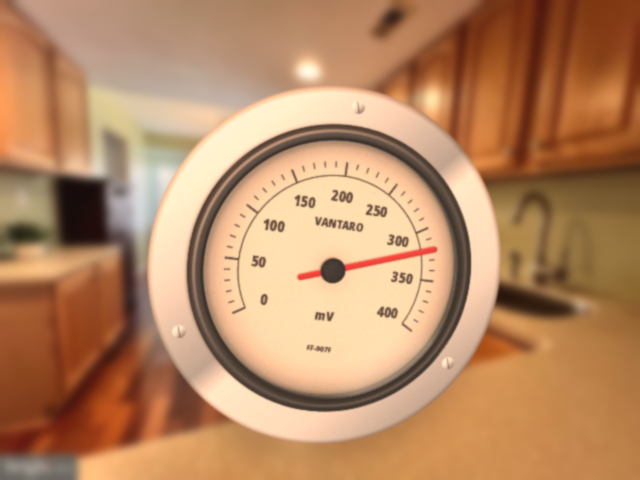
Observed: 320 mV
